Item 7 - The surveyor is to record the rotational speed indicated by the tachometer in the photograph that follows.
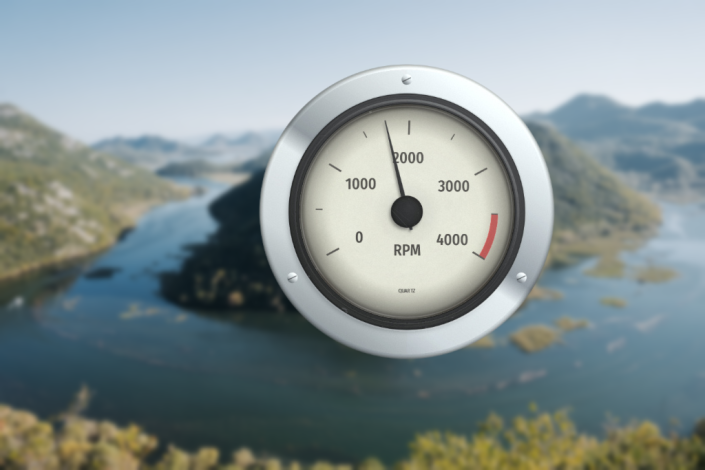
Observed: 1750 rpm
